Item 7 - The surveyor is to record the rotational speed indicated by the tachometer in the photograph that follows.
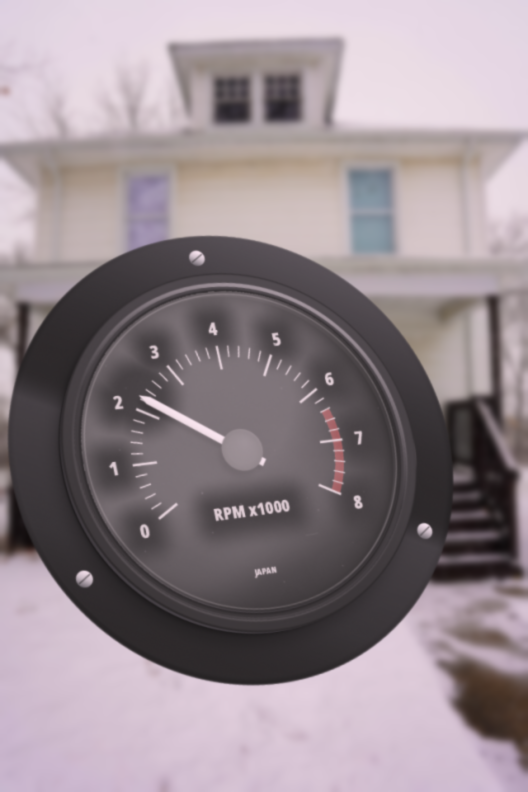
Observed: 2200 rpm
